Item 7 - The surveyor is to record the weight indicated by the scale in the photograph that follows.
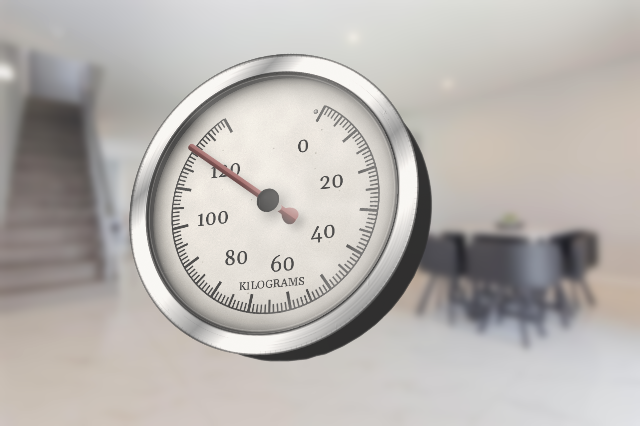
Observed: 120 kg
